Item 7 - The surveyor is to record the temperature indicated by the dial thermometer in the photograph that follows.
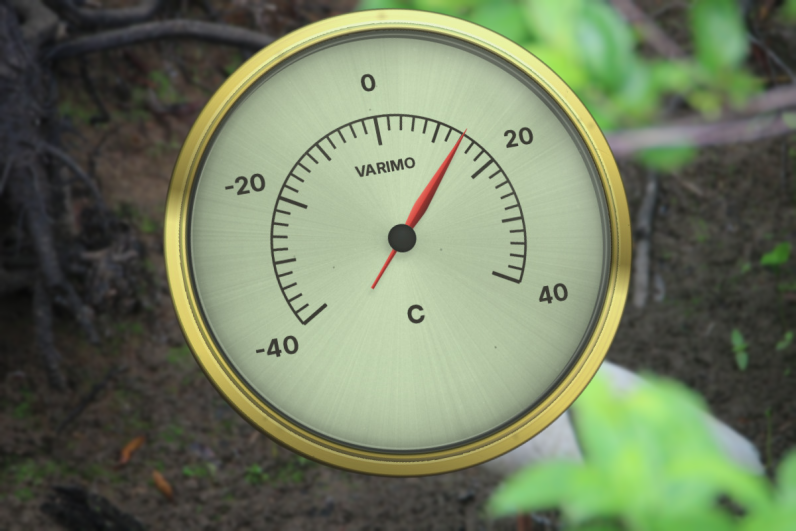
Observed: 14 °C
